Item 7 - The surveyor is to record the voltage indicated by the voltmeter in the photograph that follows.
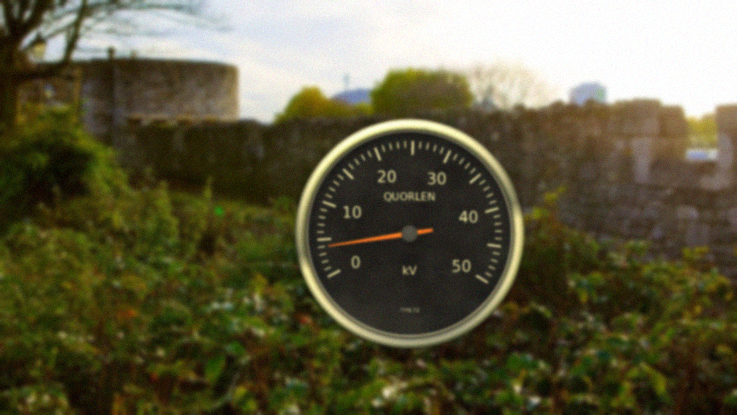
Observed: 4 kV
